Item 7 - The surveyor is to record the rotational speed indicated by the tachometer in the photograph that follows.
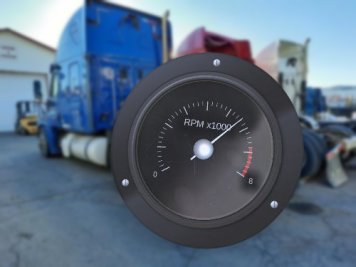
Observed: 5600 rpm
